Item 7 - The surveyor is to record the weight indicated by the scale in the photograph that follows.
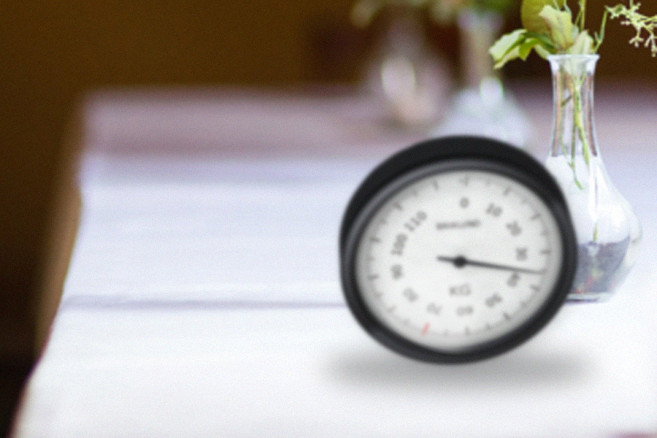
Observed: 35 kg
